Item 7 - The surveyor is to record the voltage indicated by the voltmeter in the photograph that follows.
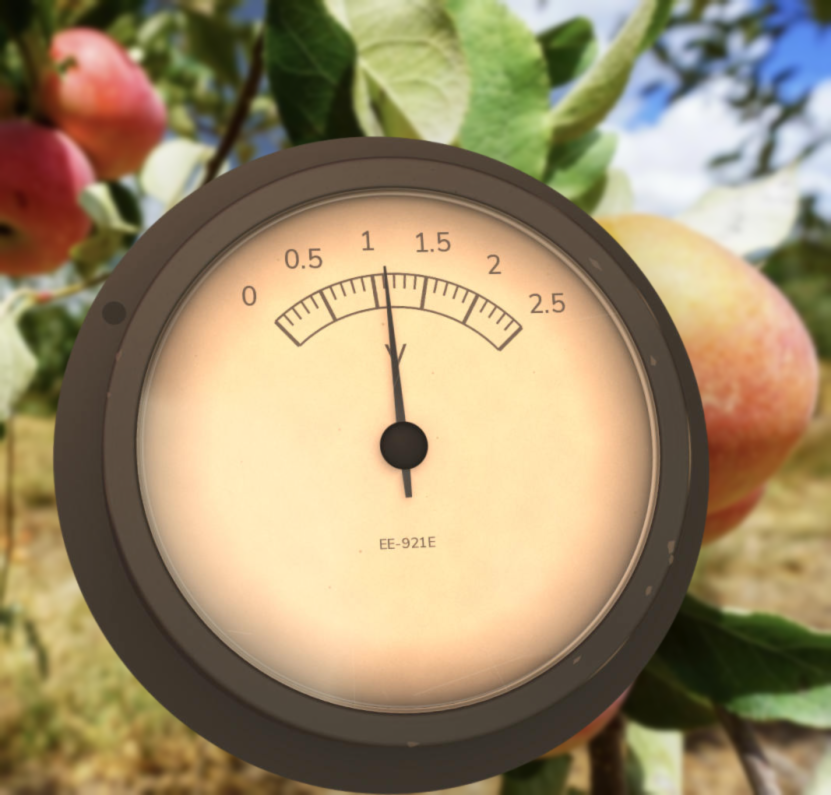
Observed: 1.1 V
